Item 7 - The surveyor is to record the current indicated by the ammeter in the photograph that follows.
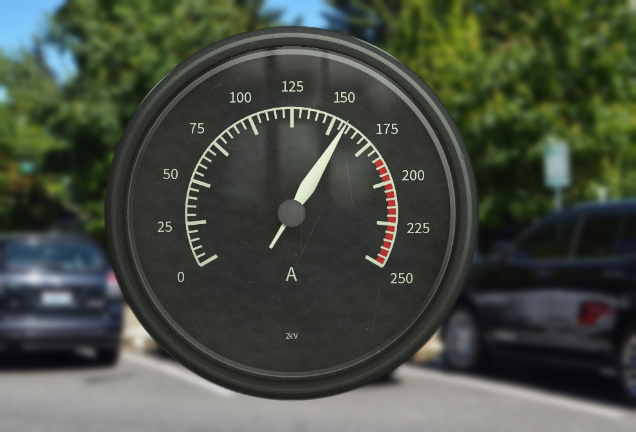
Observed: 157.5 A
